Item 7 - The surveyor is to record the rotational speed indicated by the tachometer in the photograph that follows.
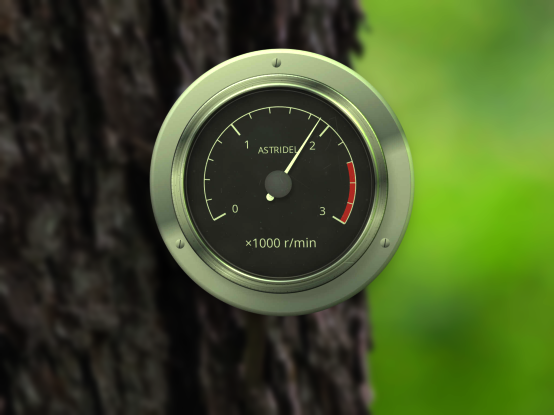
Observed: 1900 rpm
